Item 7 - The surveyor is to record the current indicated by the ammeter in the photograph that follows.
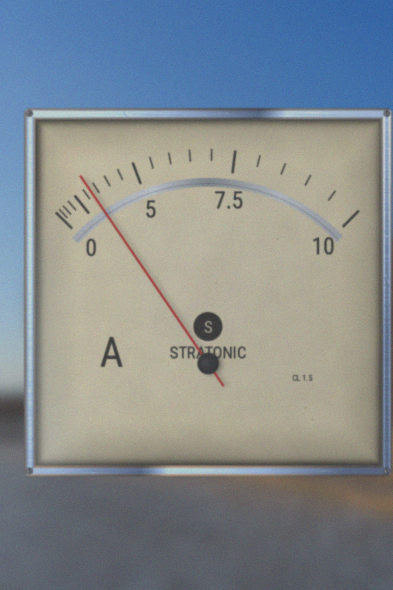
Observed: 3.25 A
